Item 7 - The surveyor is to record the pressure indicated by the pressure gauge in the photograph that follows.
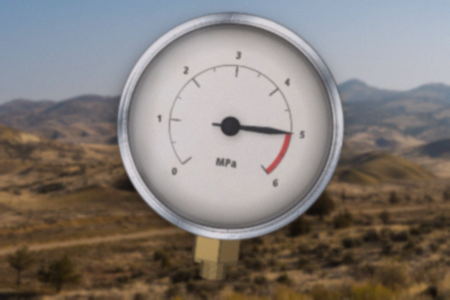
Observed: 5 MPa
